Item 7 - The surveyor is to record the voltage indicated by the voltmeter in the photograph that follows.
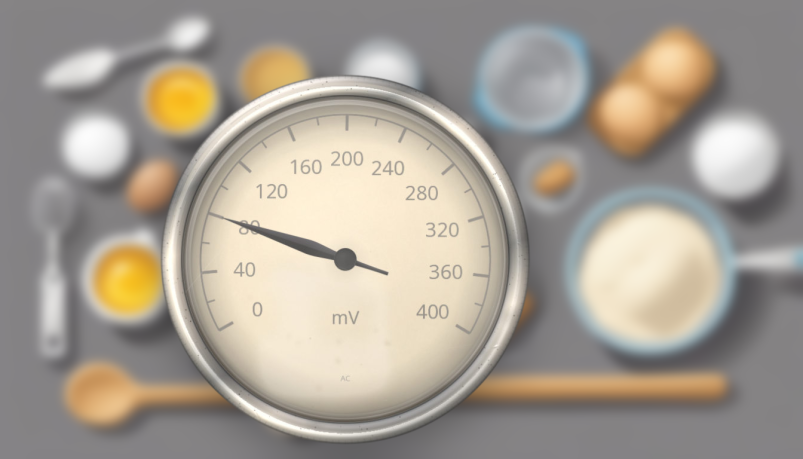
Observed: 80 mV
